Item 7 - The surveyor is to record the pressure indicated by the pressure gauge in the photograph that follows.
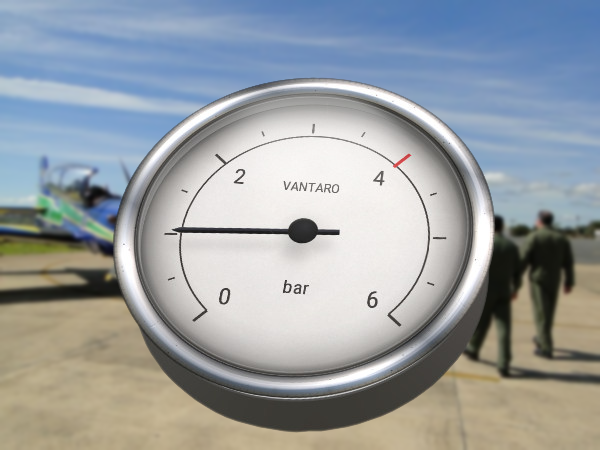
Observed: 1 bar
